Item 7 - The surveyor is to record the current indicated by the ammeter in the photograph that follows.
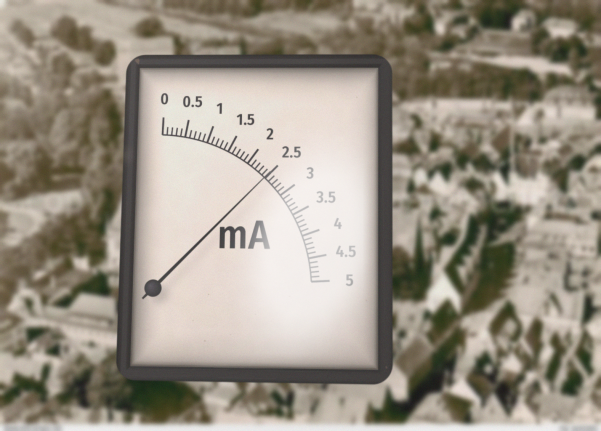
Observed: 2.5 mA
